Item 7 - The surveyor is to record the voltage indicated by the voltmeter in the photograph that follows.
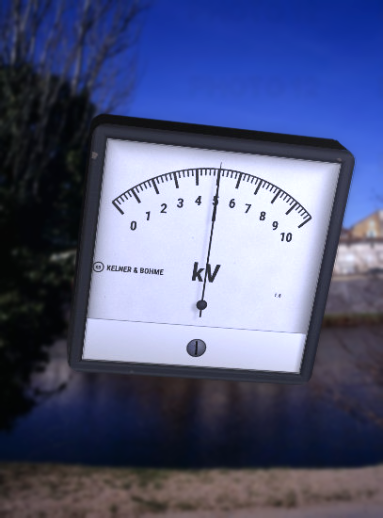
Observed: 5 kV
